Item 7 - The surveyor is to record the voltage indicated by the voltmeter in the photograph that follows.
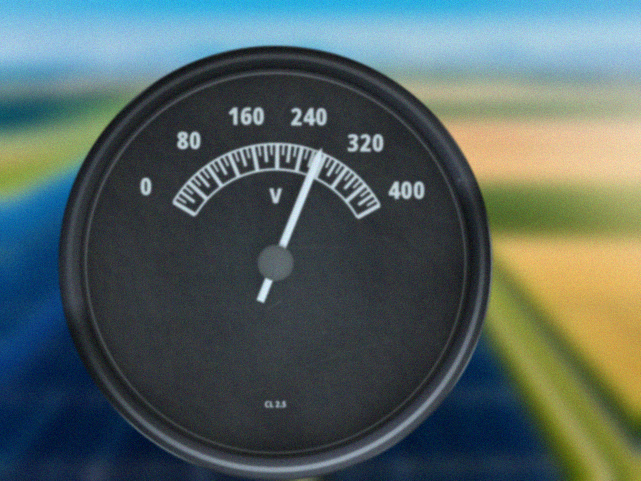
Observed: 270 V
